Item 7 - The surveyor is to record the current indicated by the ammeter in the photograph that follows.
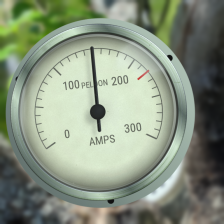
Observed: 150 A
